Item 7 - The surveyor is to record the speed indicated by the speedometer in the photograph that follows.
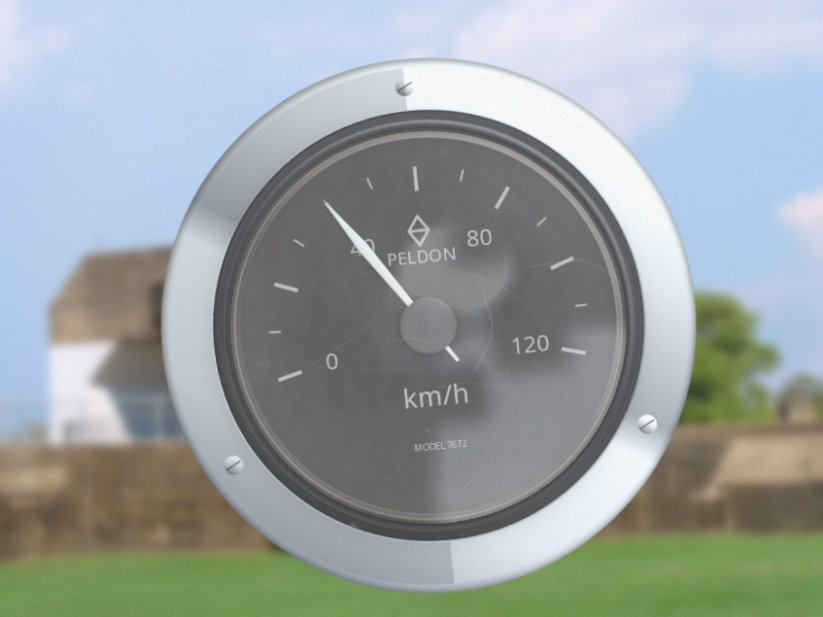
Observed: 40 km/h
